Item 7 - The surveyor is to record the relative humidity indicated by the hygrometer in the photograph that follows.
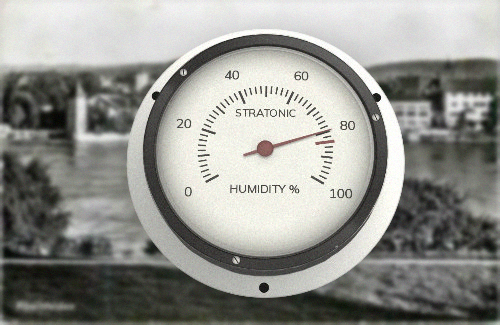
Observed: 80 %
